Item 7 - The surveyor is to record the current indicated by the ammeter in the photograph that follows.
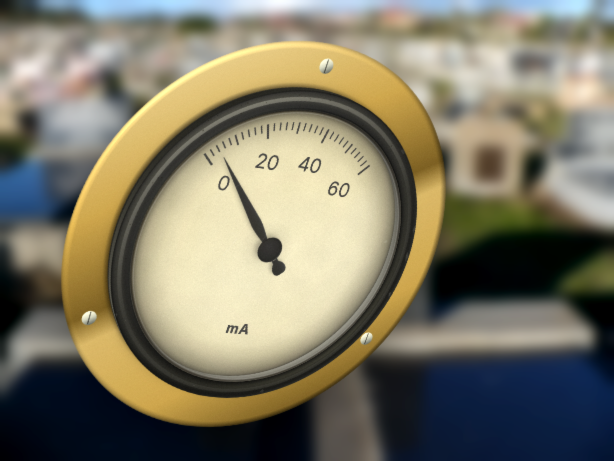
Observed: 4 mA
